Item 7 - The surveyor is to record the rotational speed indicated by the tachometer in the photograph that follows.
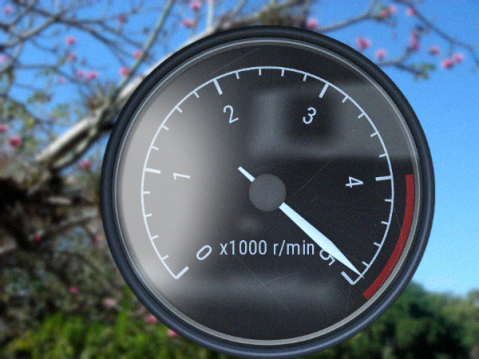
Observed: 4900 rpm
